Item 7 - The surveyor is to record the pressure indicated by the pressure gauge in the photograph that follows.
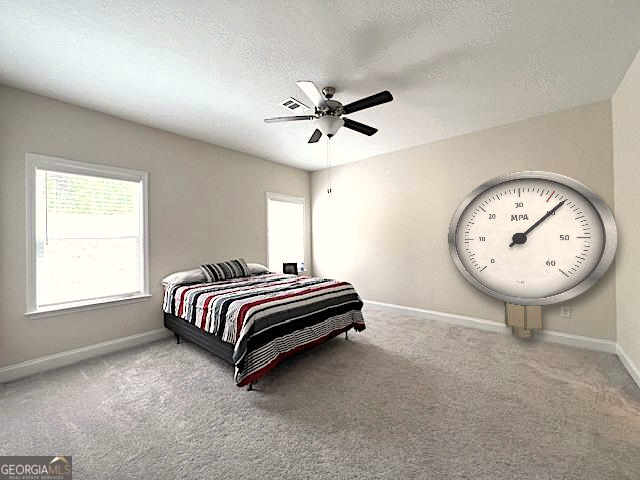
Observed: 40 MPa
